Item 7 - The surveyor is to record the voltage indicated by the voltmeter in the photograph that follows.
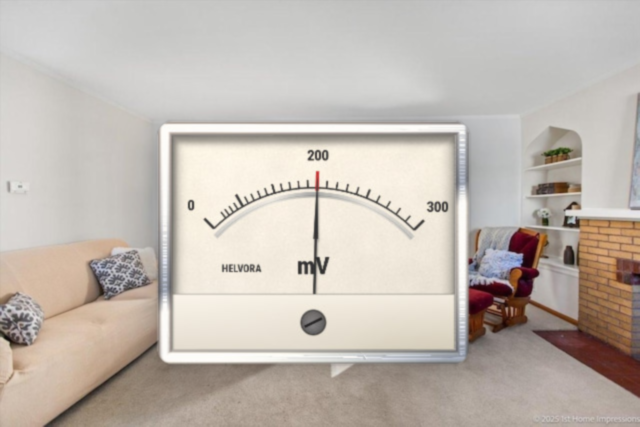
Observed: 200 mV
